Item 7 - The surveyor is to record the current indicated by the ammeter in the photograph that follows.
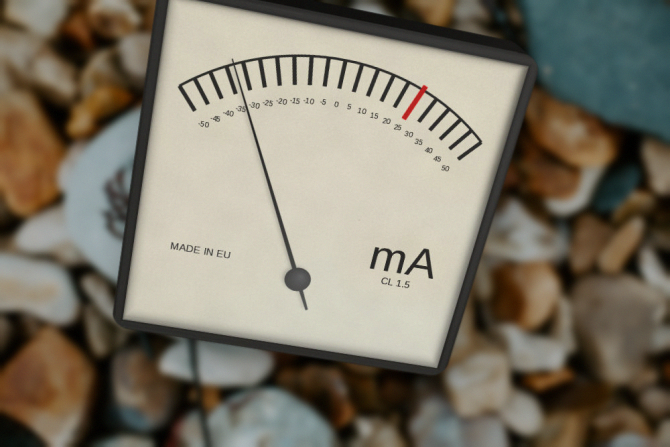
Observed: -32.5 mA
